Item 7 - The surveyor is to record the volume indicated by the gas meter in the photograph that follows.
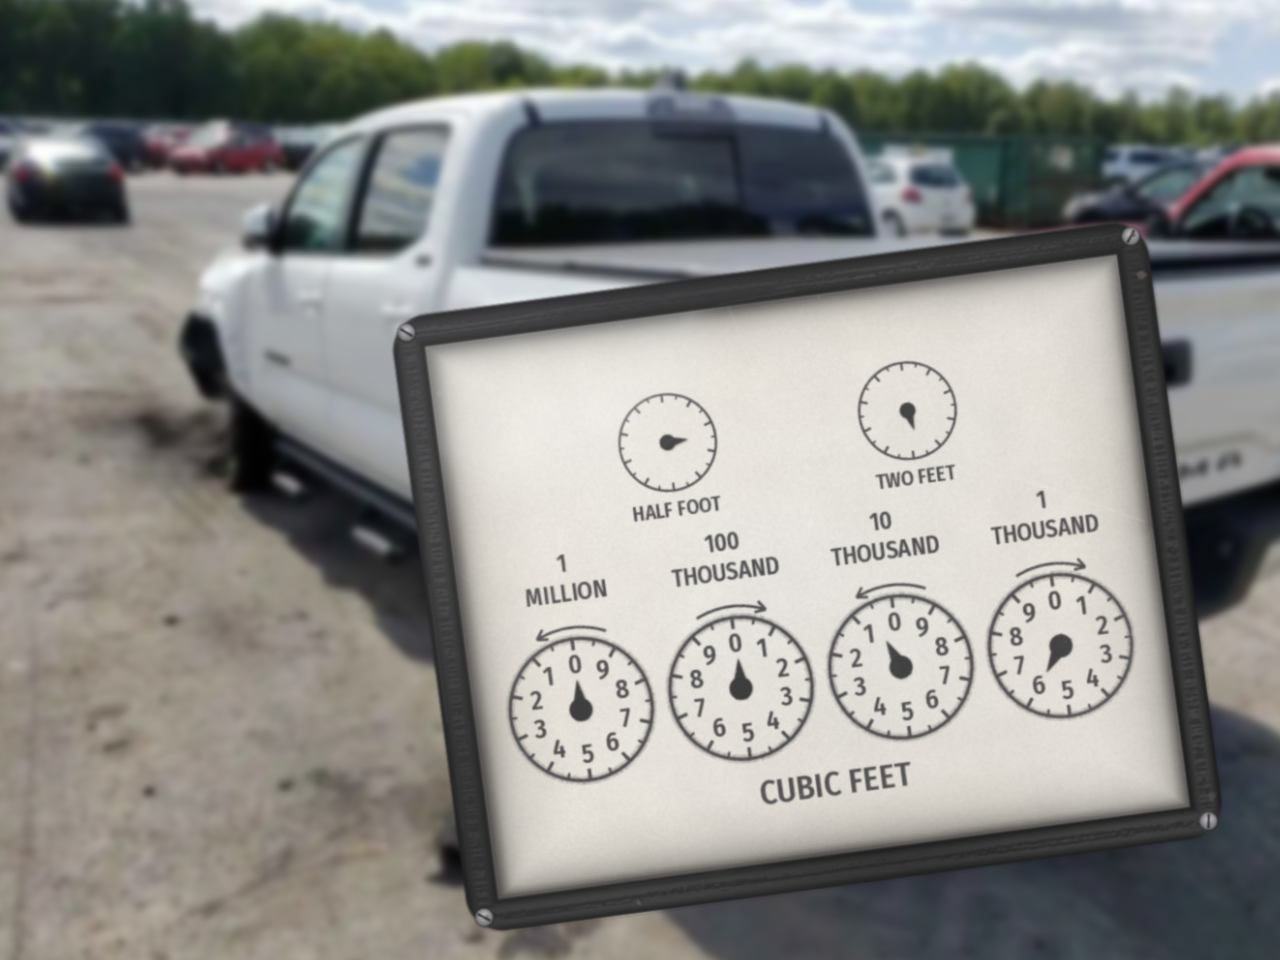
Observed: 600 ft³
